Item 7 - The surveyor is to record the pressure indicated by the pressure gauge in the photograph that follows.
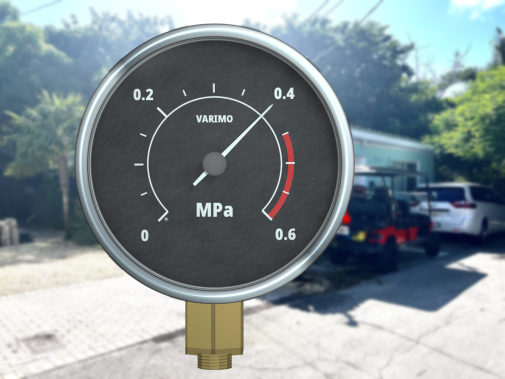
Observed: 0.4 MPa
